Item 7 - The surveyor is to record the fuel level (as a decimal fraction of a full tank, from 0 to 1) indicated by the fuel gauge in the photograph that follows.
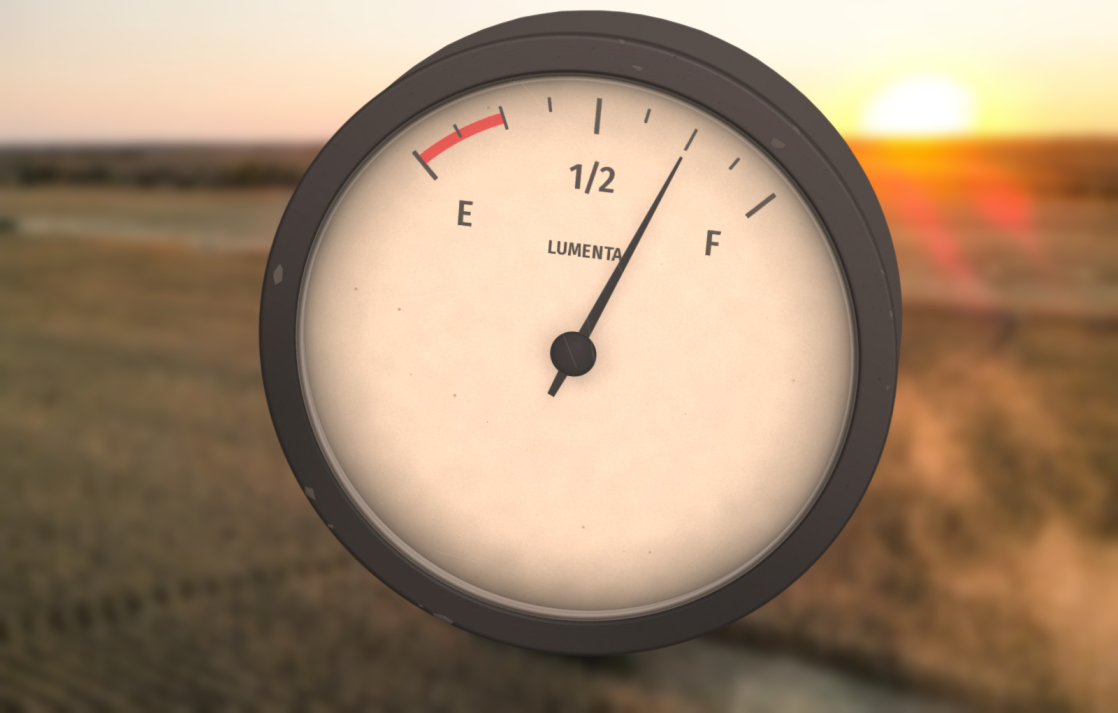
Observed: 0.75
